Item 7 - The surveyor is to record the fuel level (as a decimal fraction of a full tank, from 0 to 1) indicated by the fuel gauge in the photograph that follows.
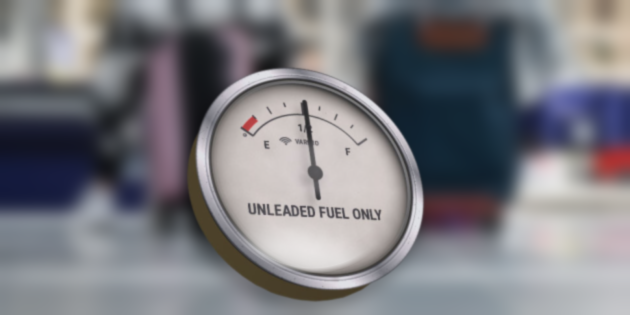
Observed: 0.5
